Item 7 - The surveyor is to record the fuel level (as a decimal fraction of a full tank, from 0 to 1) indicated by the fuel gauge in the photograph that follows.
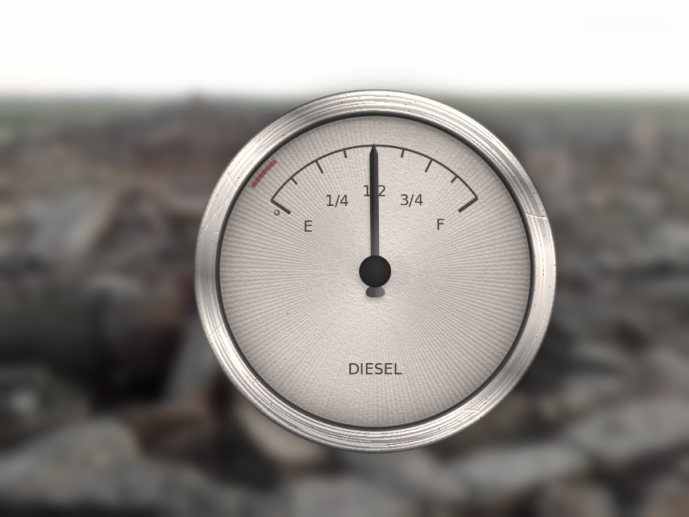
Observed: 0.5
